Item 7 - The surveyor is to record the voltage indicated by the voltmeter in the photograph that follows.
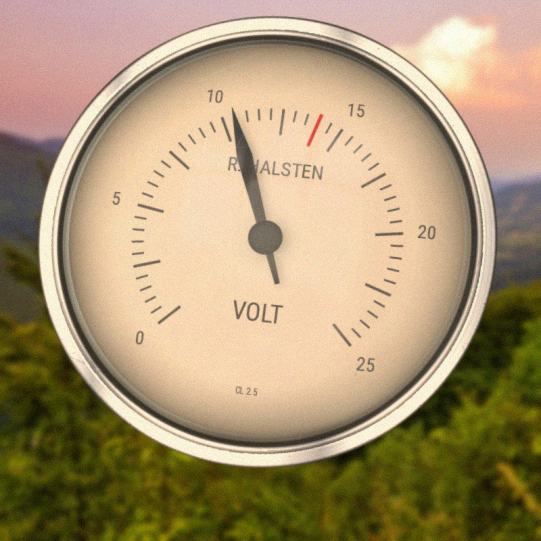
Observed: 10.5 V
